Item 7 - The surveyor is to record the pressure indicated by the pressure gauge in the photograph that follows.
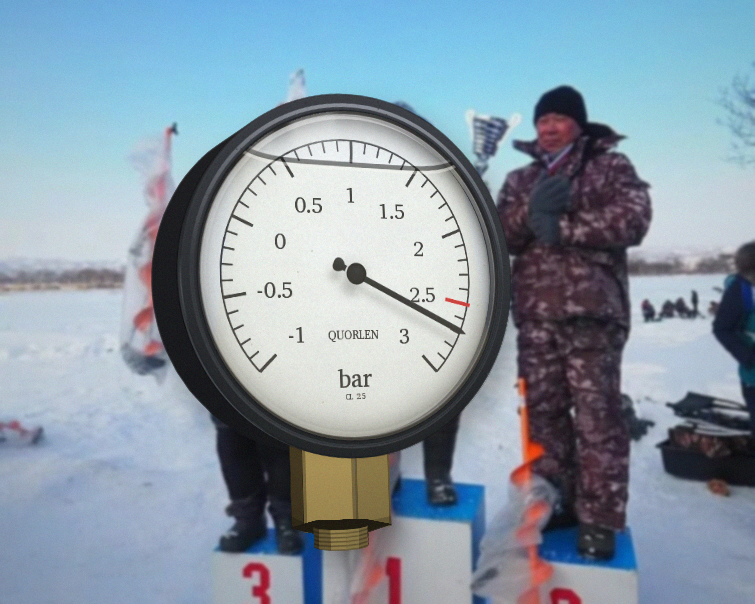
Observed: 2.7 bar
